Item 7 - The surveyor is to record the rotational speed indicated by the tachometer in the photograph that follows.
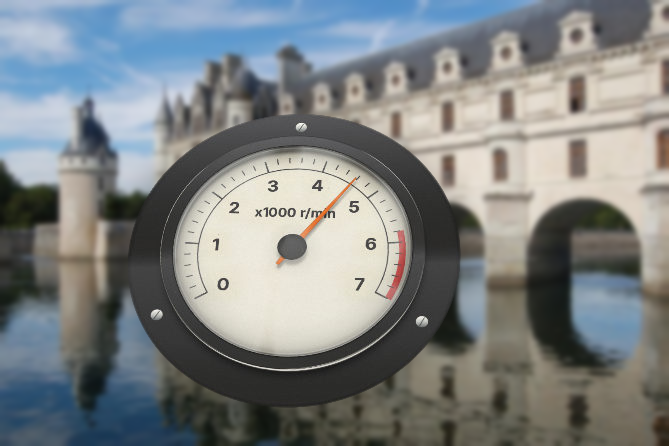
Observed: 4600 rpm
